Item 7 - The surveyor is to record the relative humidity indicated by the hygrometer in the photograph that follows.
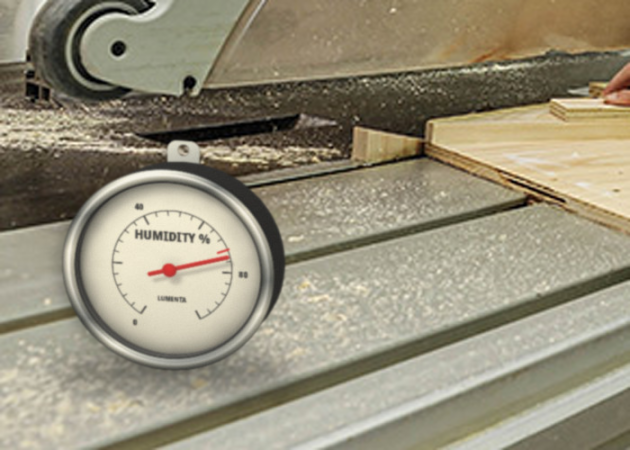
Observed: 74 %
